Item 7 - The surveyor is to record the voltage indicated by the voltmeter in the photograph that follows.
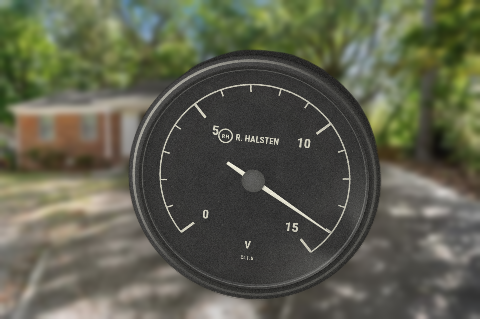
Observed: 14 V
